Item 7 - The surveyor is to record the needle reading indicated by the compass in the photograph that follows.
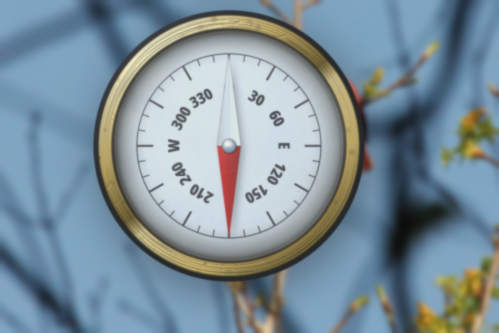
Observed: 180 °
